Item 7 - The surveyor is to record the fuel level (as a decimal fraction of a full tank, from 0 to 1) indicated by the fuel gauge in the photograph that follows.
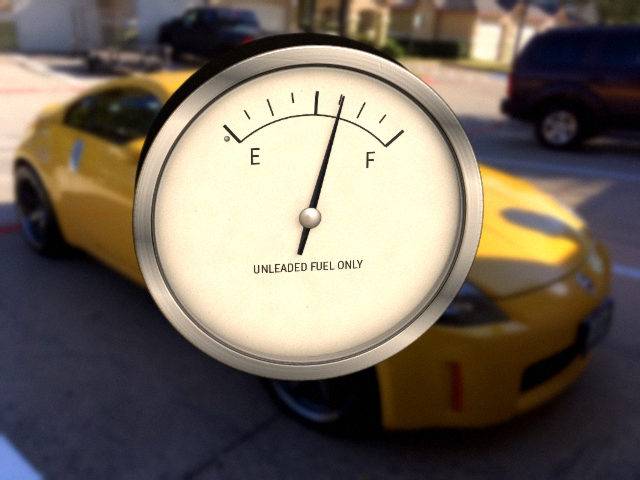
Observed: 0.625
